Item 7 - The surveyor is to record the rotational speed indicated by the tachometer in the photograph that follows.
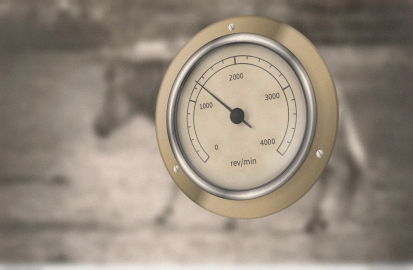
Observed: 1300 rpm
